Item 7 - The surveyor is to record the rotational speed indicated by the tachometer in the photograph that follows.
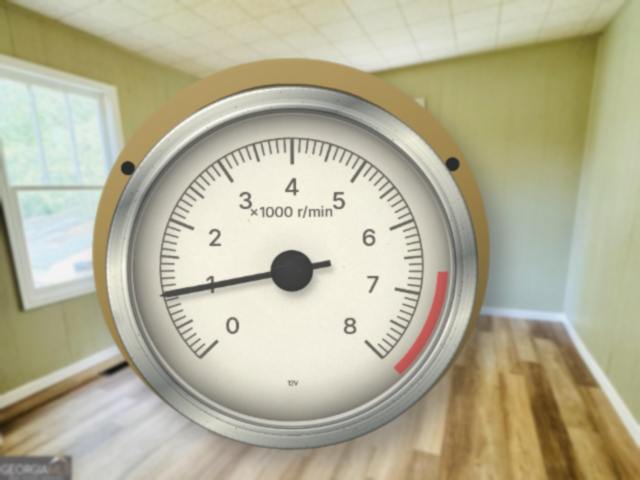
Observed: 1000 rpm
